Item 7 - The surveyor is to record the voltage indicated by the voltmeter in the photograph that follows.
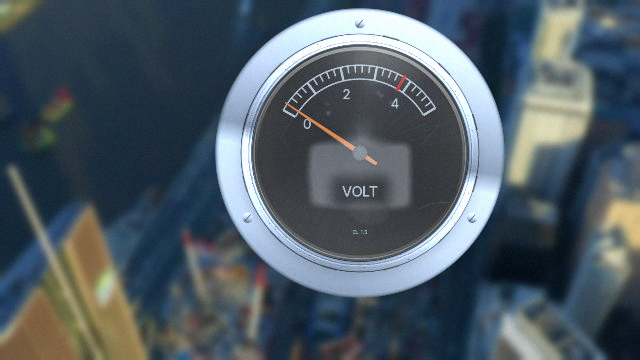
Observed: 0.2 V
